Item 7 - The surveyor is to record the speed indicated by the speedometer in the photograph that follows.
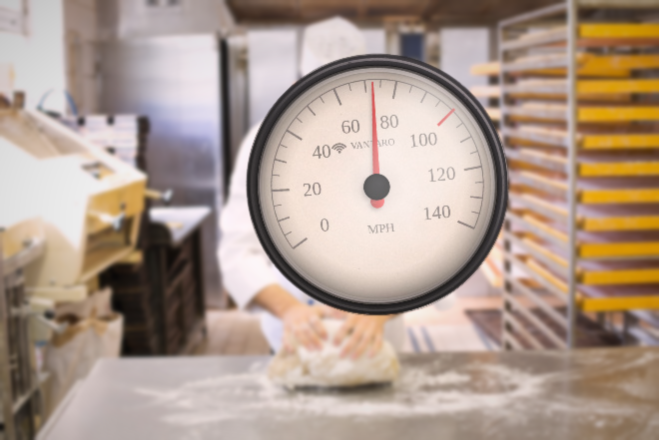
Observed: 72.5 mph
